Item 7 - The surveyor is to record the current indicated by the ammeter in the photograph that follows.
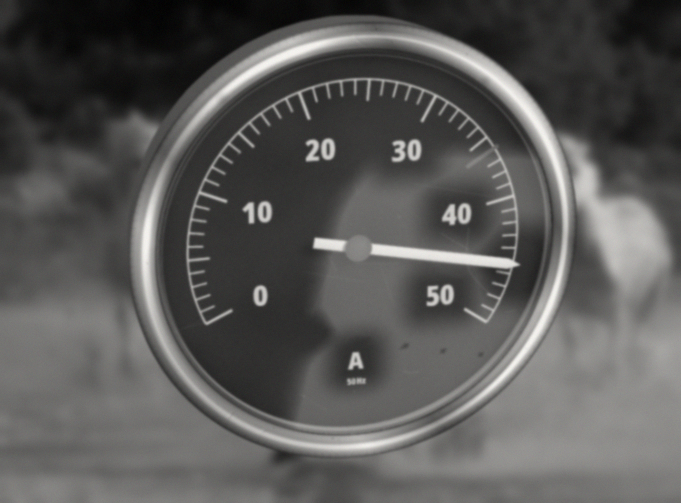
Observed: 45 A
